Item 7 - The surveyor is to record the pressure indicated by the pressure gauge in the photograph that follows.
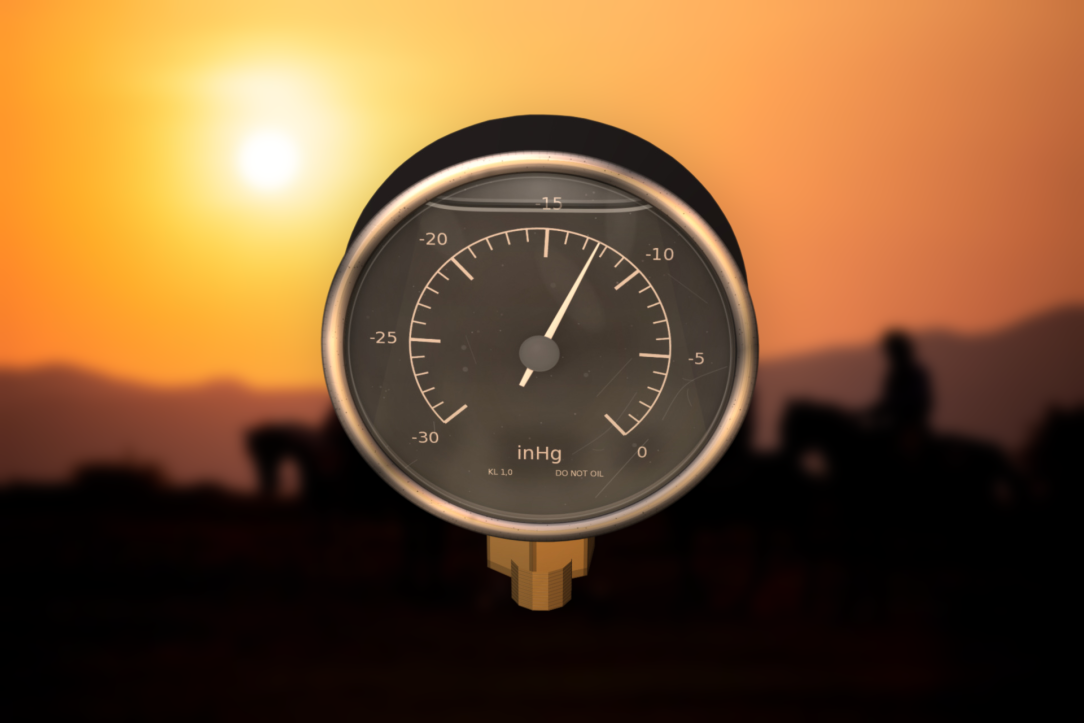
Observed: -12.5 inHg
